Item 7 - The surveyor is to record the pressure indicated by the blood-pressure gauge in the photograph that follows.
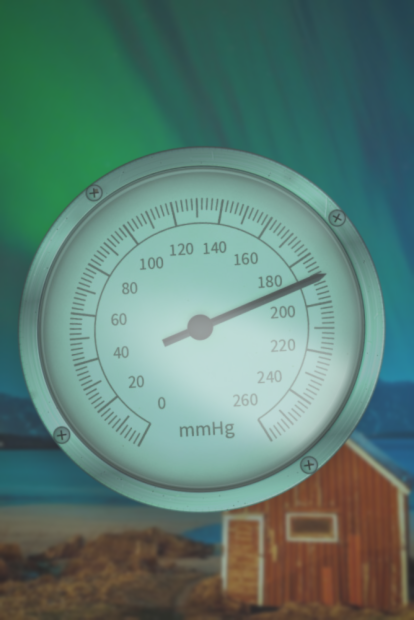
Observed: 190 mmHg
